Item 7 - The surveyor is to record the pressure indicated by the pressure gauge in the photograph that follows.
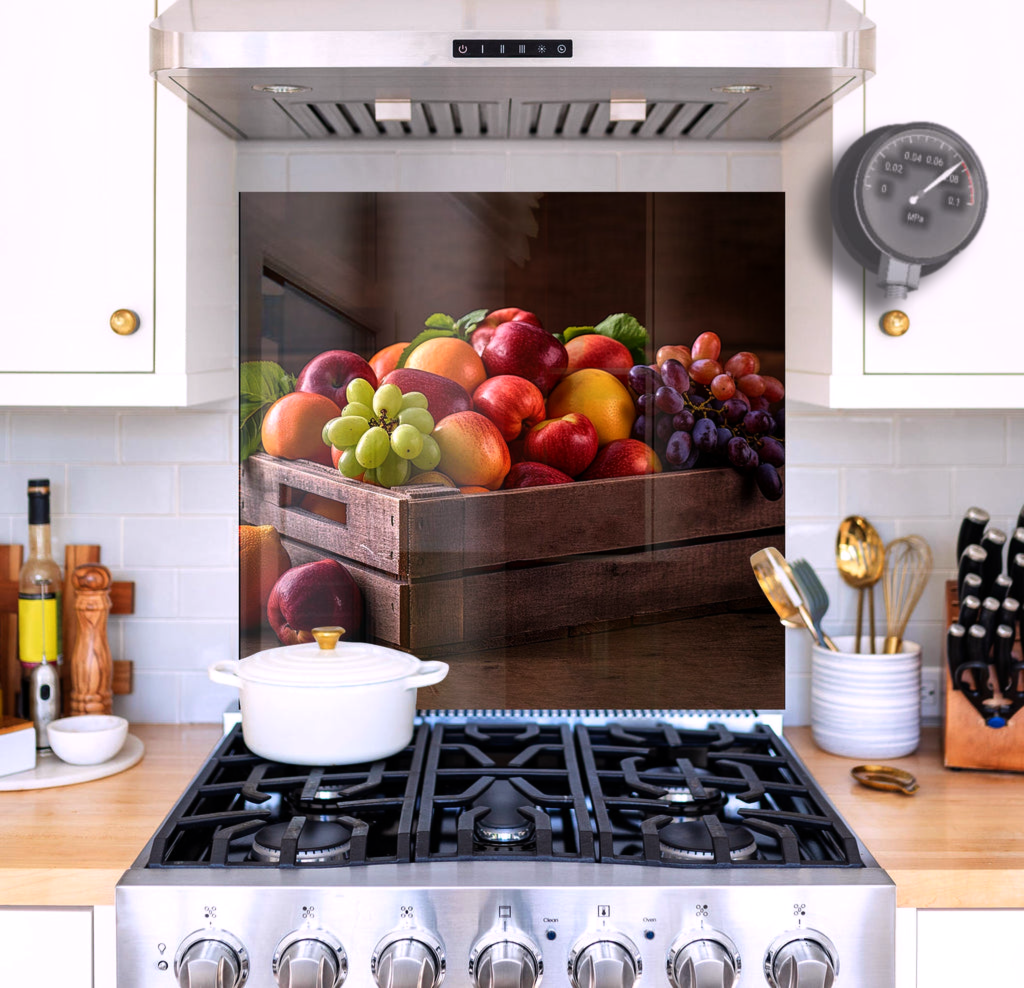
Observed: 0.075 MPa
